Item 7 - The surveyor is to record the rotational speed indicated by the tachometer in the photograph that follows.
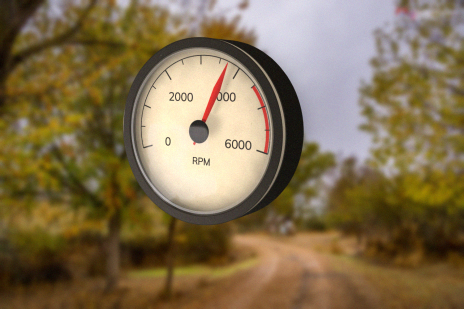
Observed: 3750 rpm
